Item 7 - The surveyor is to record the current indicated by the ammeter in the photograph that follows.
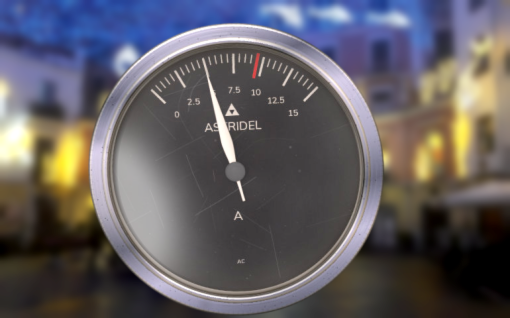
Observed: 5 A
